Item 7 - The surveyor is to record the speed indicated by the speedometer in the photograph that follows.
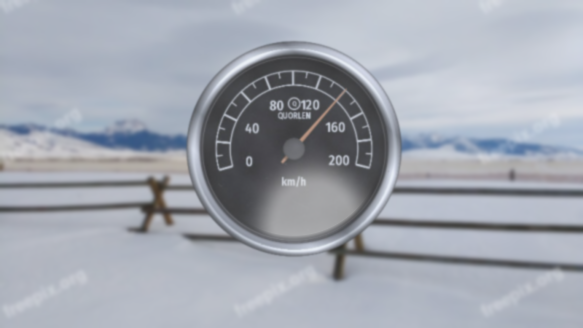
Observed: 140 km/h
